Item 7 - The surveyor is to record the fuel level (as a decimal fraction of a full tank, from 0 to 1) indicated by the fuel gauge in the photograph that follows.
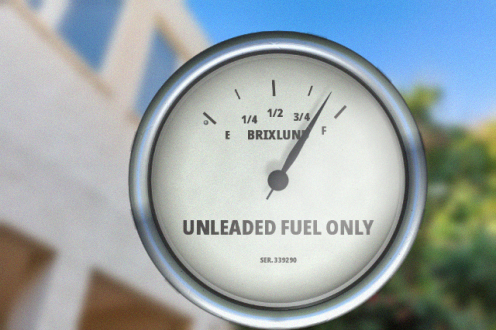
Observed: 0.875
